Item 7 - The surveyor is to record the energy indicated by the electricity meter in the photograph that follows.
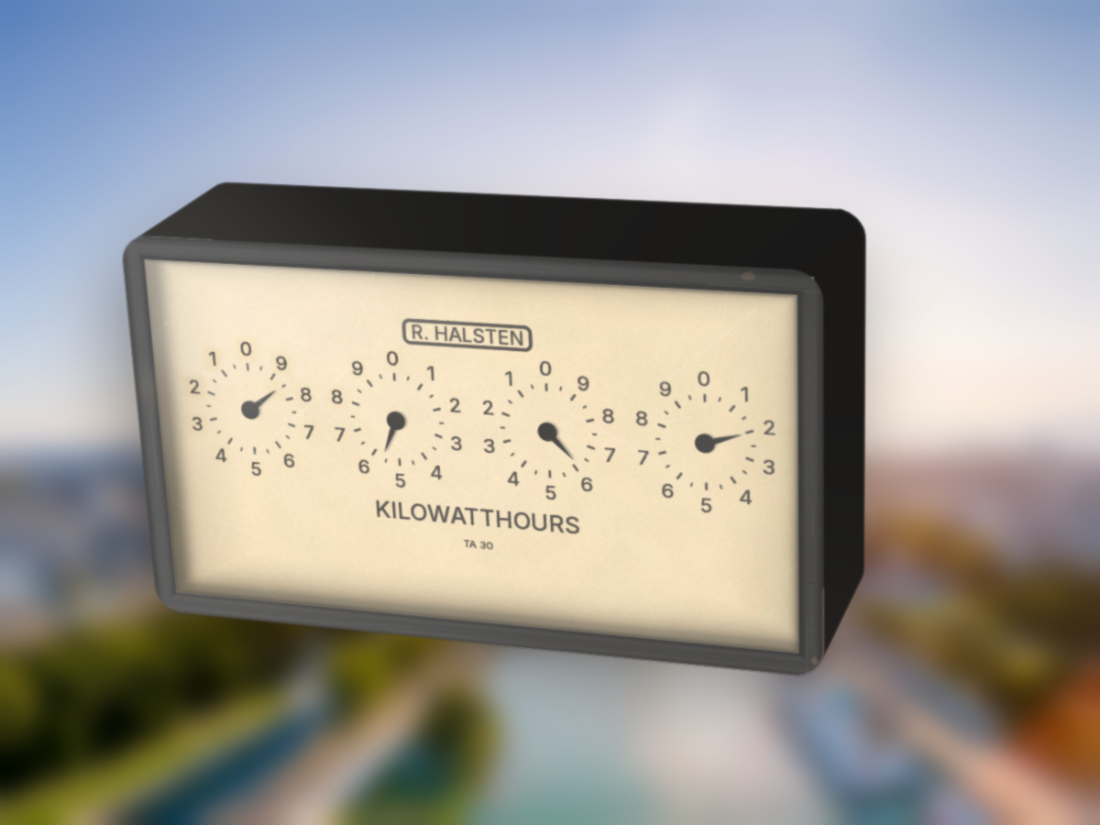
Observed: 8562 kWh
